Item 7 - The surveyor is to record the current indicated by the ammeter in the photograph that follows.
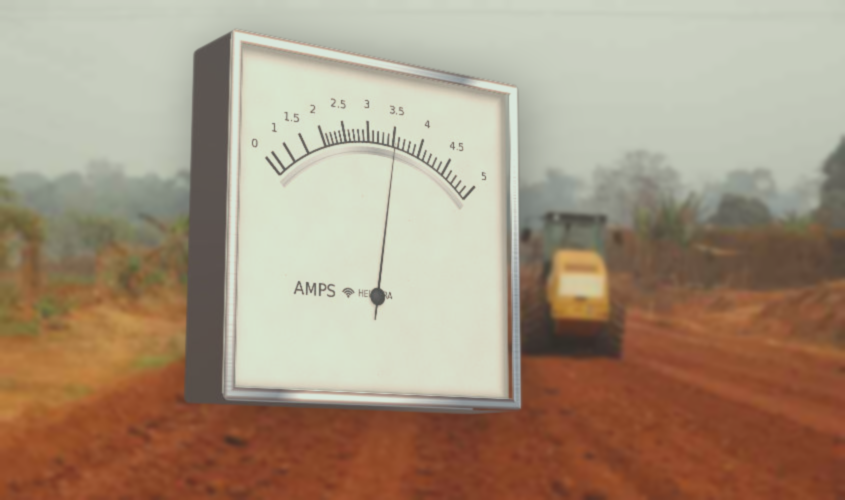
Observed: 3.5 A
